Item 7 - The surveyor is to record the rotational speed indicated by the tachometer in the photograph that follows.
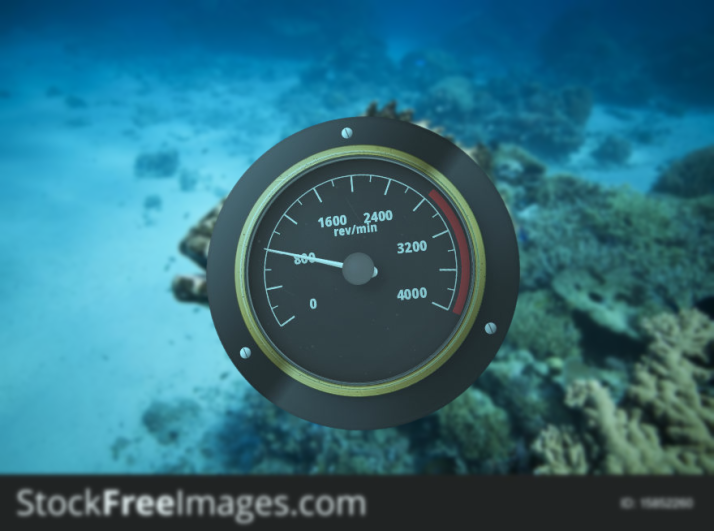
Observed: 800 rpm
